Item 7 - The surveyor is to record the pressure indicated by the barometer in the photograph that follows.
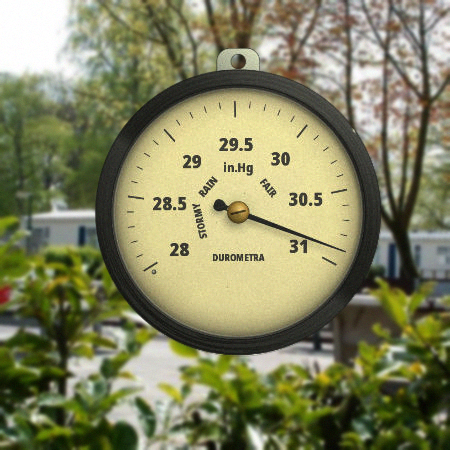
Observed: 30.9 inHg
